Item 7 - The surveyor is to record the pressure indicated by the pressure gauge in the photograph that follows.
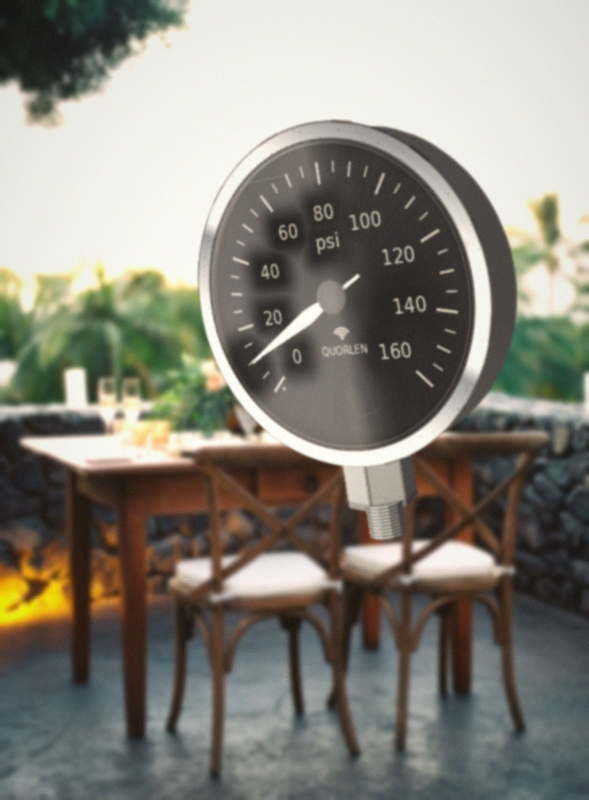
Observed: 10 psi
